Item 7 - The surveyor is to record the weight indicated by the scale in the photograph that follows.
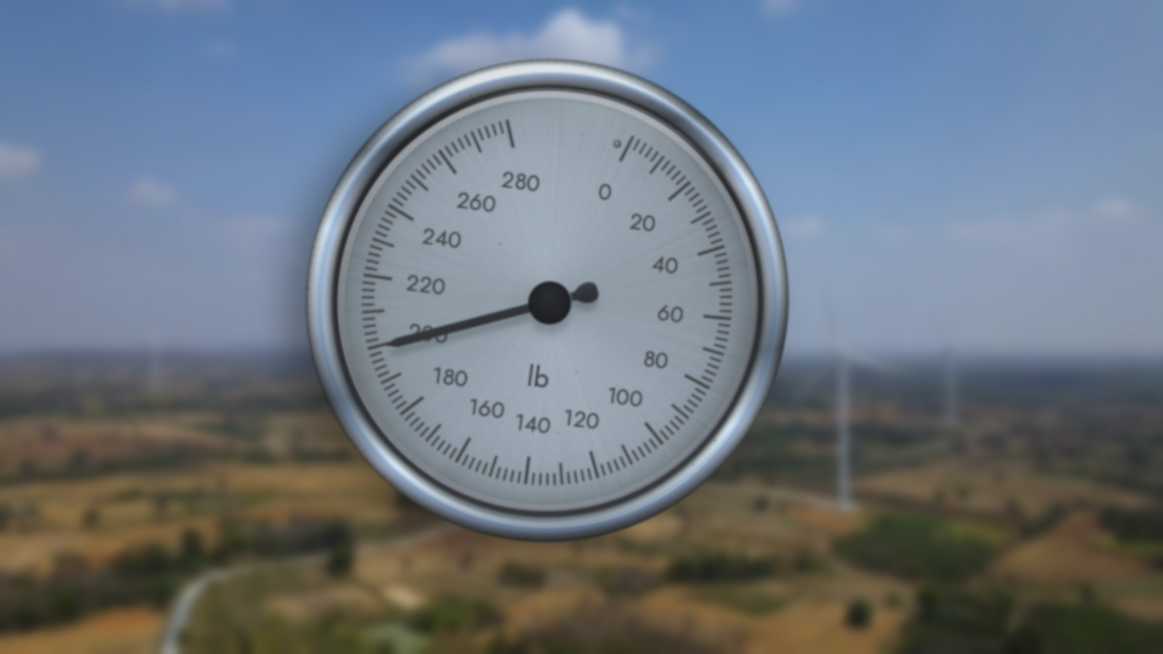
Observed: 200 lb
